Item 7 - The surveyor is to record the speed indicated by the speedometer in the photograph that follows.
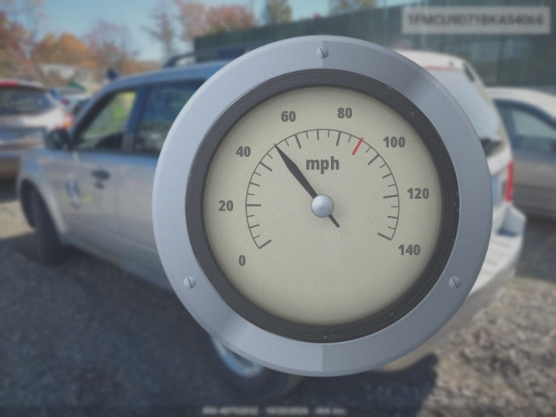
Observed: 50 mph
